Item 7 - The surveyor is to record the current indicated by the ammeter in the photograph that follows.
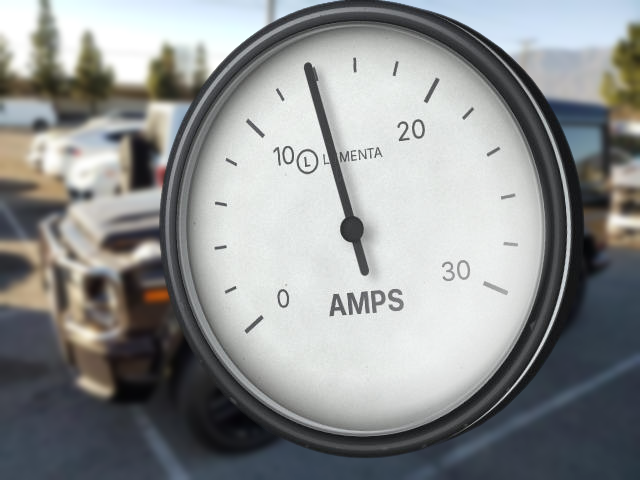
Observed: 14 A
